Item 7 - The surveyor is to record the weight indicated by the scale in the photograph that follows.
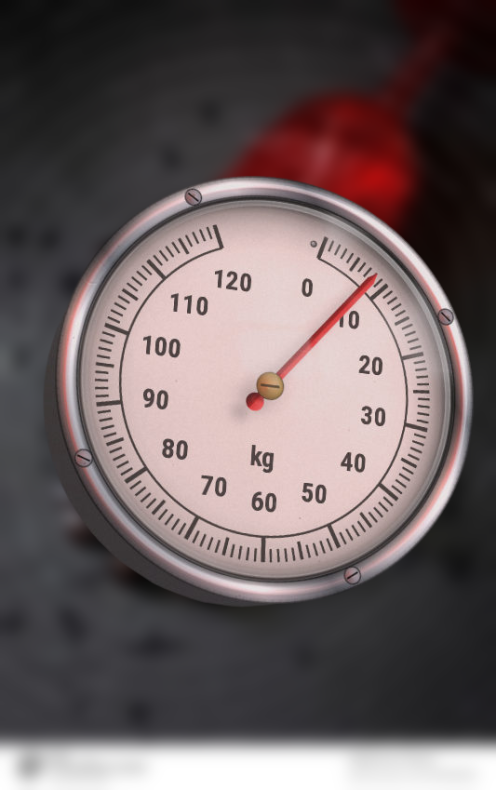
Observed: 8 kg
